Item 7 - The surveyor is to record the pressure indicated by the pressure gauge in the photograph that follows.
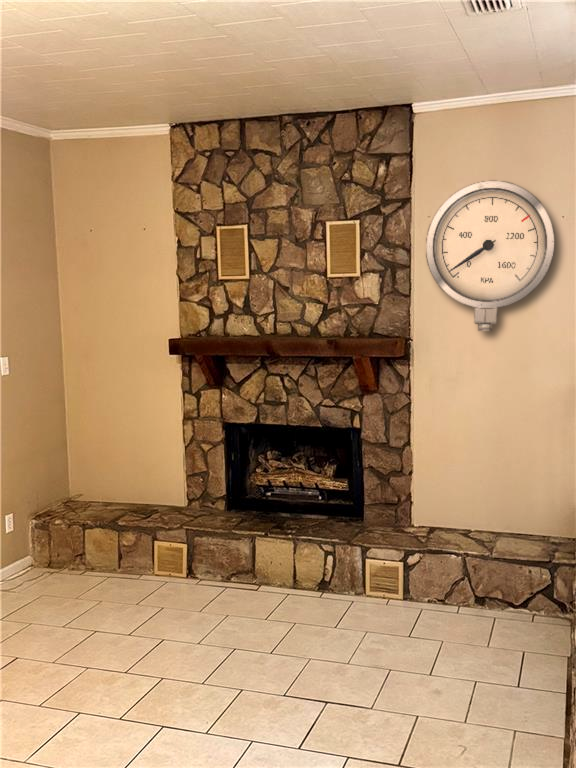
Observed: 50 kPa
